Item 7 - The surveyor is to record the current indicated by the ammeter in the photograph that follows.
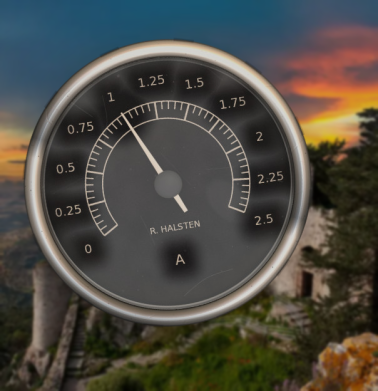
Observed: 1 A
